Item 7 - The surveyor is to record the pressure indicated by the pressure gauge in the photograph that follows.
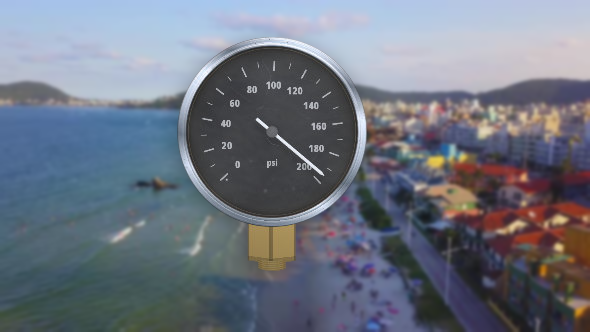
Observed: 195 psi
